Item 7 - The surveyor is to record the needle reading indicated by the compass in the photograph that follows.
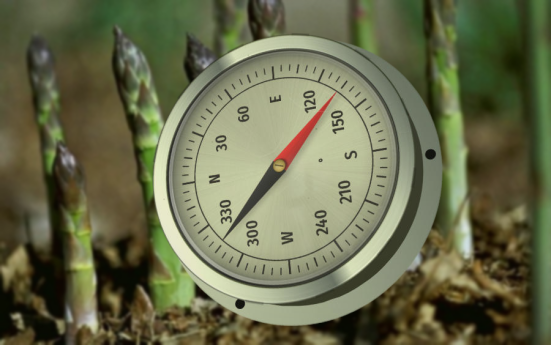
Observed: 135 °
